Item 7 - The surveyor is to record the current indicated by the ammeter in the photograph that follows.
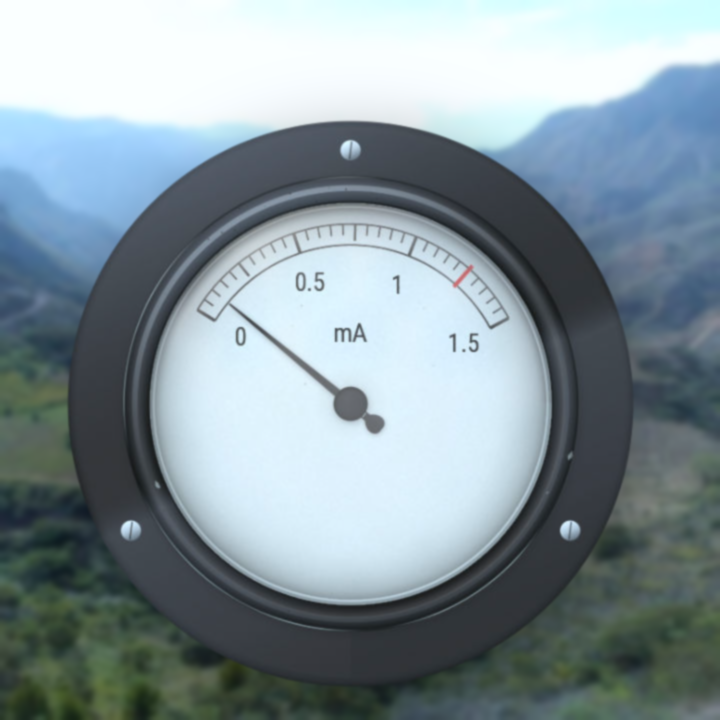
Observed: 0.1 mA
